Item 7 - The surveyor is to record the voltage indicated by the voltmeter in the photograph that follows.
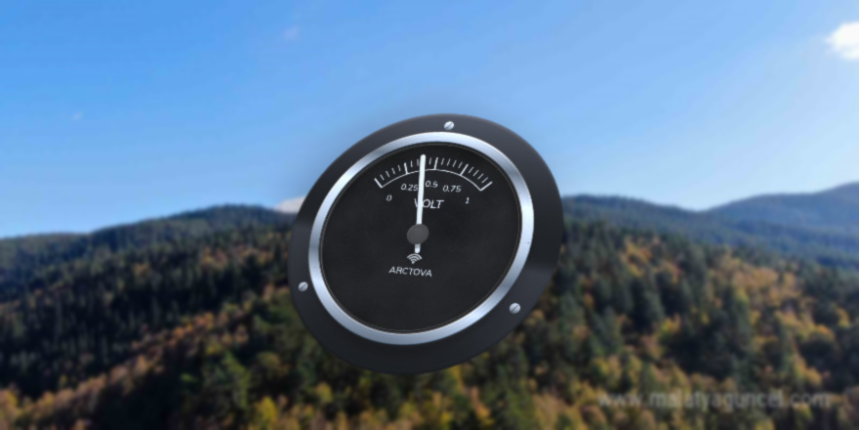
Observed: 0.4 V
